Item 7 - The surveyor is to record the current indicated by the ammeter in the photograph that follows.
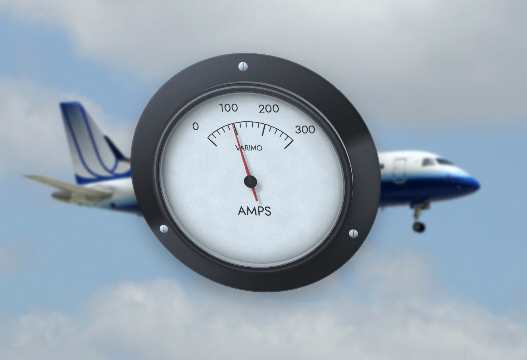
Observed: 100 A
